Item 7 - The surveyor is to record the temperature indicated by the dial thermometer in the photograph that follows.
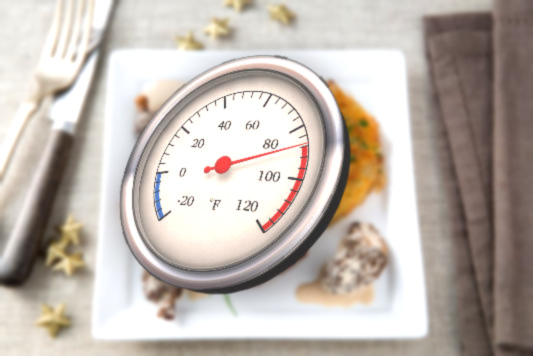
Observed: 88 °F
